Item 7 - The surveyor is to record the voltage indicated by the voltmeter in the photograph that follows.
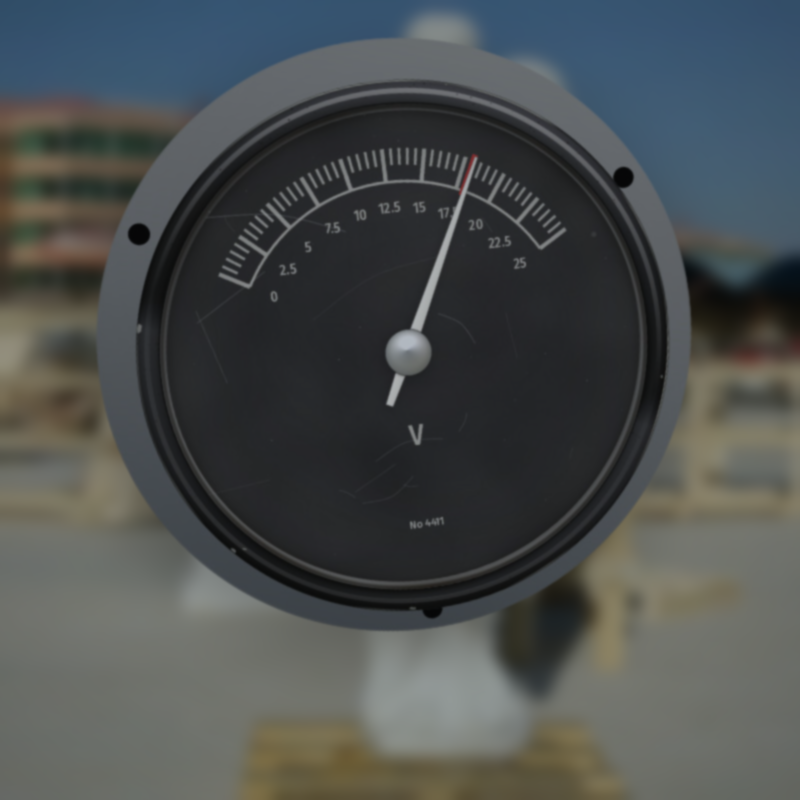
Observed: 18 V
